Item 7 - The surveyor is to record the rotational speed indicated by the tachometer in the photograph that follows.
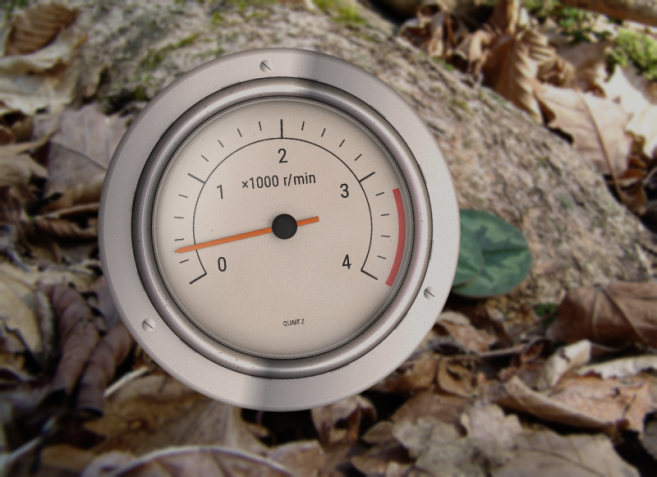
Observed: 300 rpm
